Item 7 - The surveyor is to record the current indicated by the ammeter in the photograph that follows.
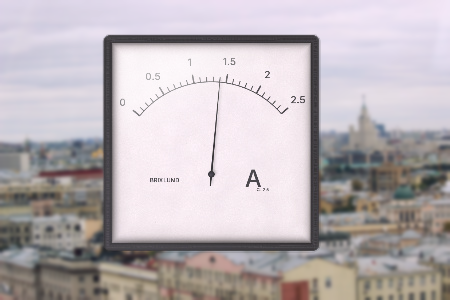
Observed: 1.4 A
